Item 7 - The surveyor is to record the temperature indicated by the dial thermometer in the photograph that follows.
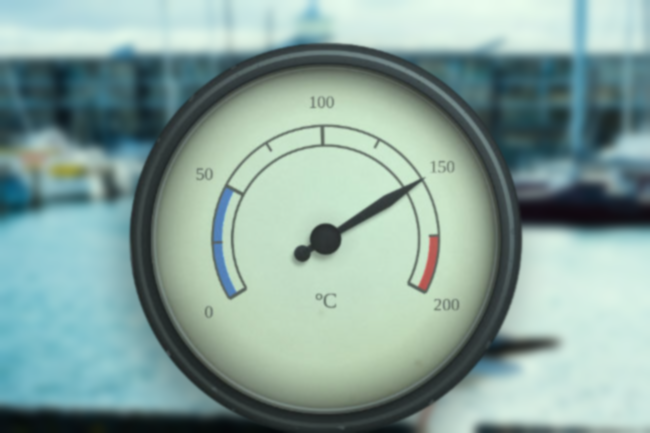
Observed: 150 °C
